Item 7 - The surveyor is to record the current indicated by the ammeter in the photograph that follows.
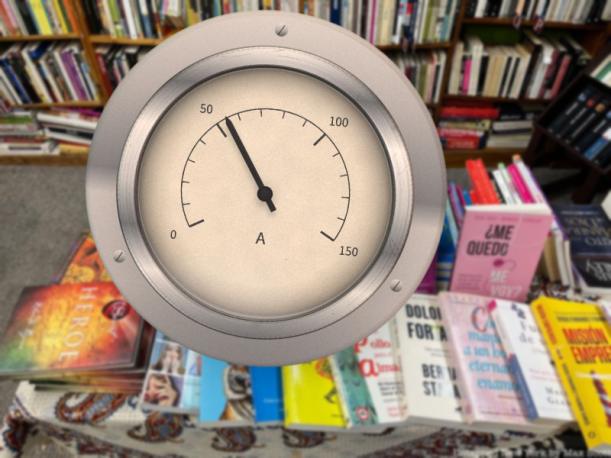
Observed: 55 A
